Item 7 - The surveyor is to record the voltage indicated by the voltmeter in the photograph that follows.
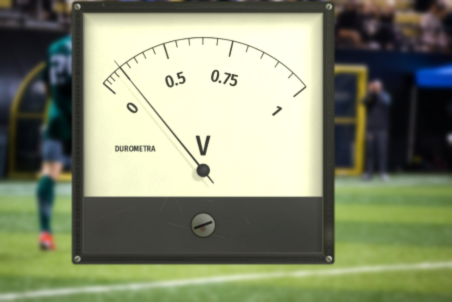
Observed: 0.25 V
